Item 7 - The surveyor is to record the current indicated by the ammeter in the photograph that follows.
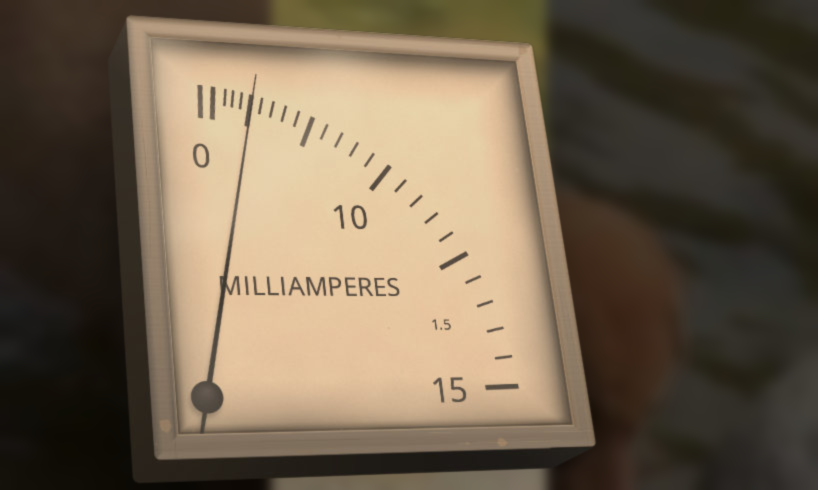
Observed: 5 mA
